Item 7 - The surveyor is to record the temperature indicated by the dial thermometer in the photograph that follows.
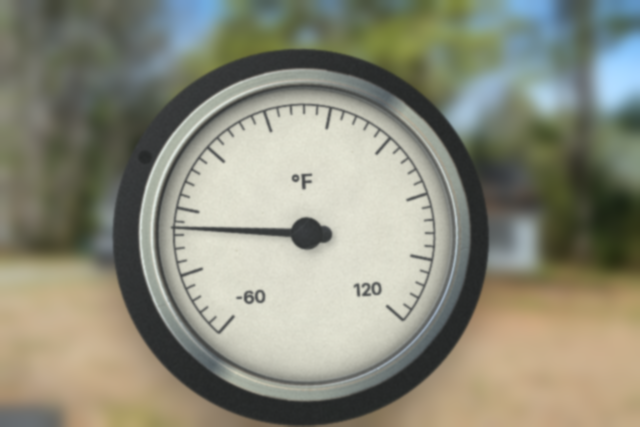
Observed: -26 °F
